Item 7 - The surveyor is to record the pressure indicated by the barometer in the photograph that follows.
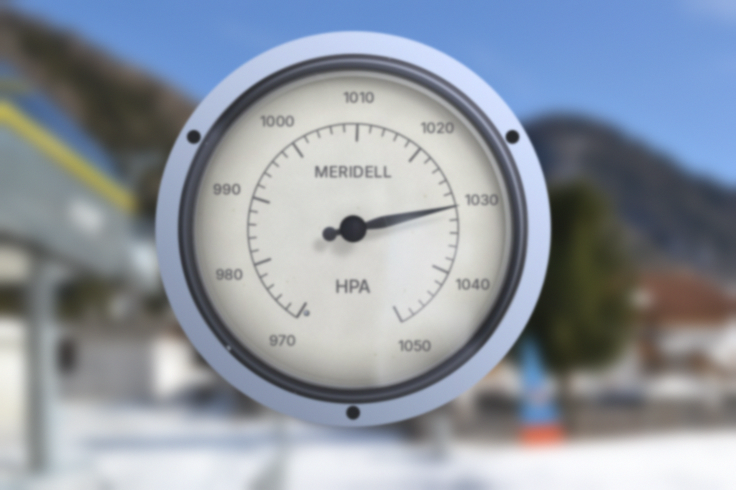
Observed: 1030 hPa
